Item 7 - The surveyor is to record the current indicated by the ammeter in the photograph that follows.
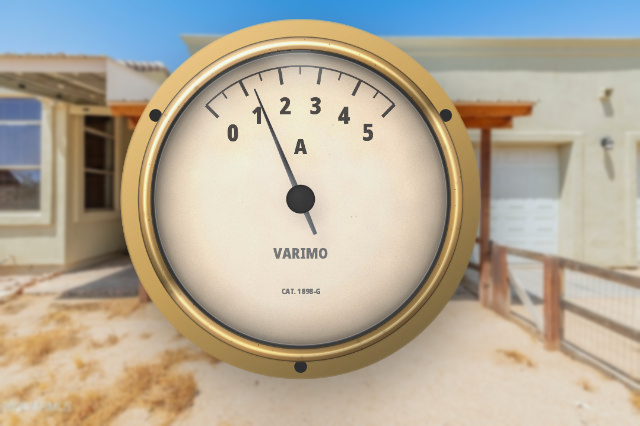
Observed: 1.25 A
